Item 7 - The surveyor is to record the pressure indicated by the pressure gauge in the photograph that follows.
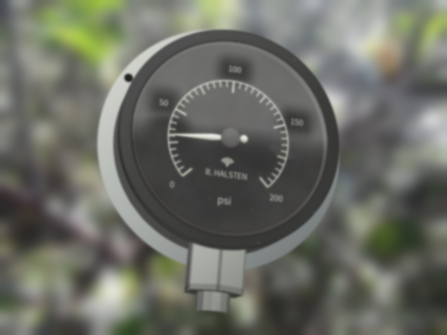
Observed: 30 psi
